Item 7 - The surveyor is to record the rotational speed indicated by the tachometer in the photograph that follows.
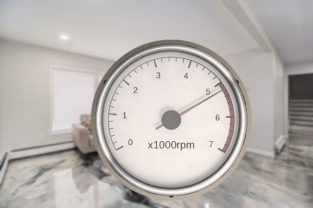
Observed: 5200 rpm
